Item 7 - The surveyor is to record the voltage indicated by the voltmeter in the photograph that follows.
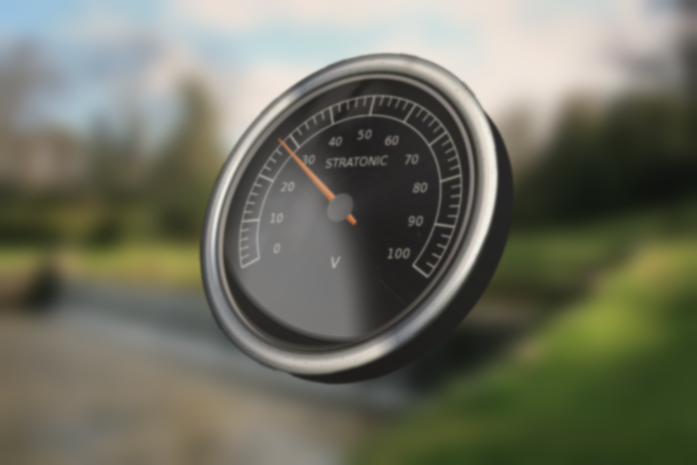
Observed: 28 V
